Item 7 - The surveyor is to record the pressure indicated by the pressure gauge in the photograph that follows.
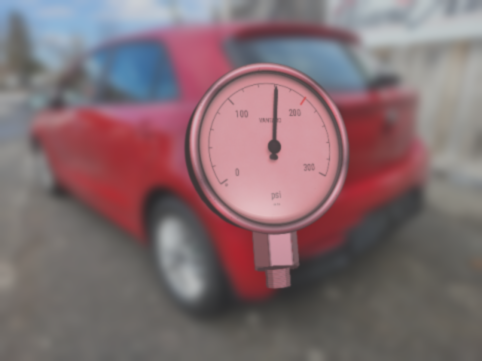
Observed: 160 psi
